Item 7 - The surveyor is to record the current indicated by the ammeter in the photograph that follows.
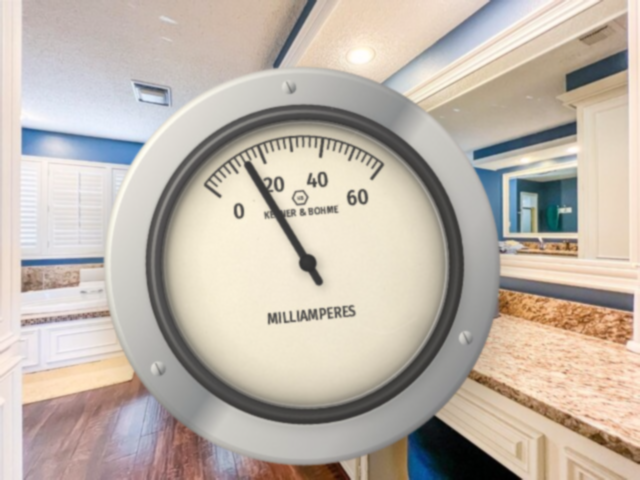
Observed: 14 mA
